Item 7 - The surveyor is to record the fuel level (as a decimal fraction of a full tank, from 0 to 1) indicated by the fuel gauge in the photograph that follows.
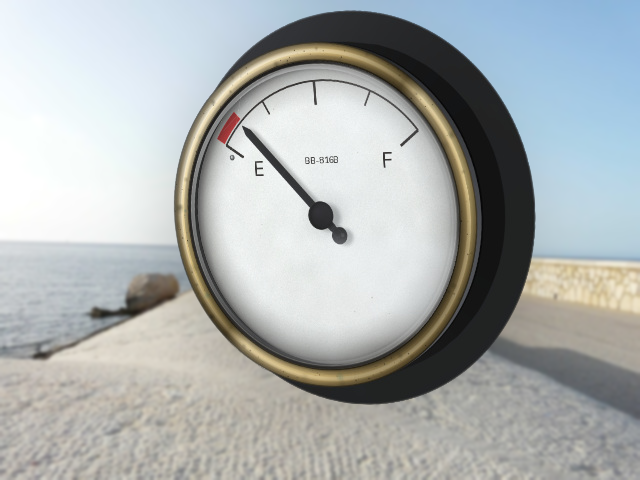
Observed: 0.125
